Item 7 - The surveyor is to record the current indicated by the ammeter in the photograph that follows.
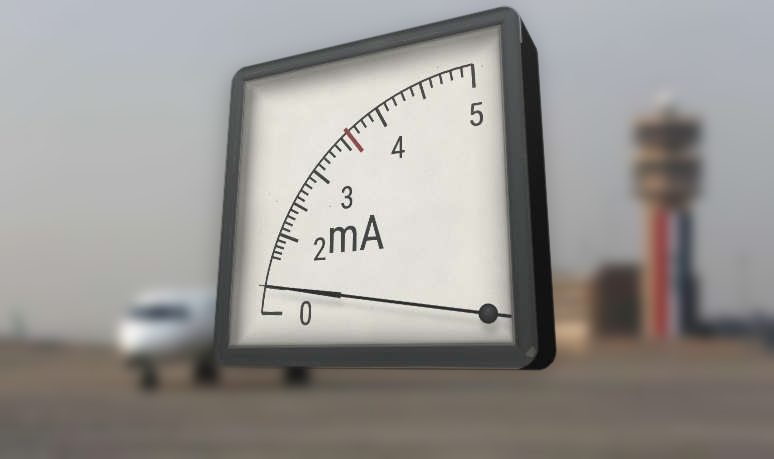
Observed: 1 mA
